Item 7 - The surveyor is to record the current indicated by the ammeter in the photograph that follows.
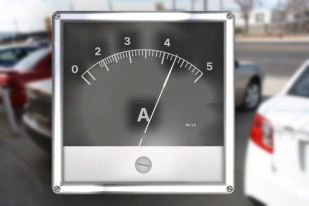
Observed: 4.3 A
